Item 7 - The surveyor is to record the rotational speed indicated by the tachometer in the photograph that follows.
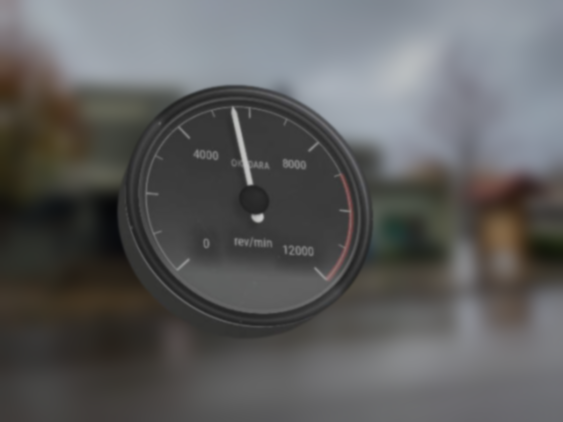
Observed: 5500 rpm
